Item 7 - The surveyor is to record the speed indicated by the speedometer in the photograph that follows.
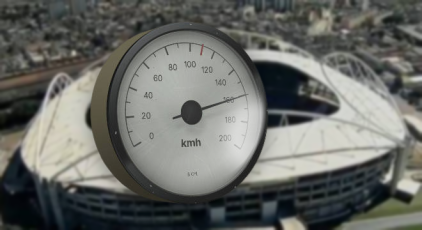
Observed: 160 km/h
